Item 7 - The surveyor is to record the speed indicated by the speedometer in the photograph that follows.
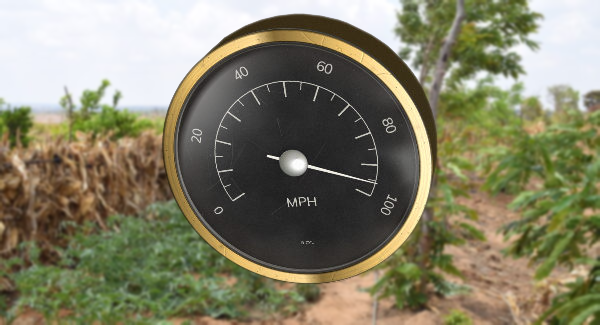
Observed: 95 mph
